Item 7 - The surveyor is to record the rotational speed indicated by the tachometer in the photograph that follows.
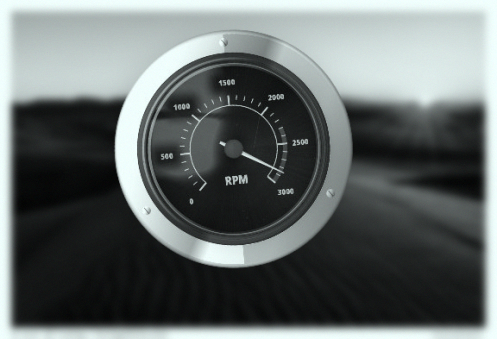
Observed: 2850 rpm
